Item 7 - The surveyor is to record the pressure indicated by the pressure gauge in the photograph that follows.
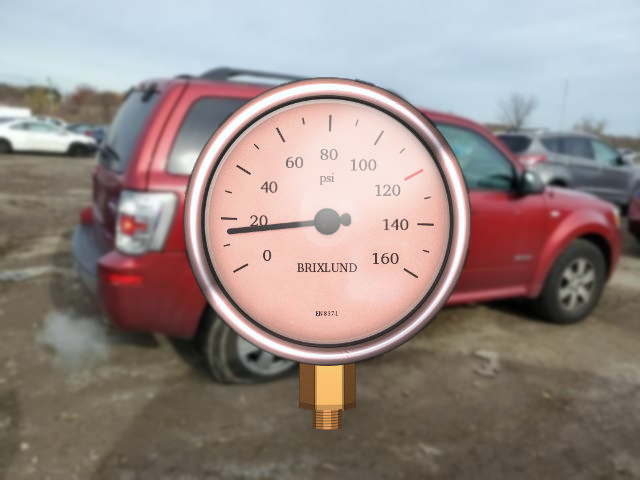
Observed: 15 psi
